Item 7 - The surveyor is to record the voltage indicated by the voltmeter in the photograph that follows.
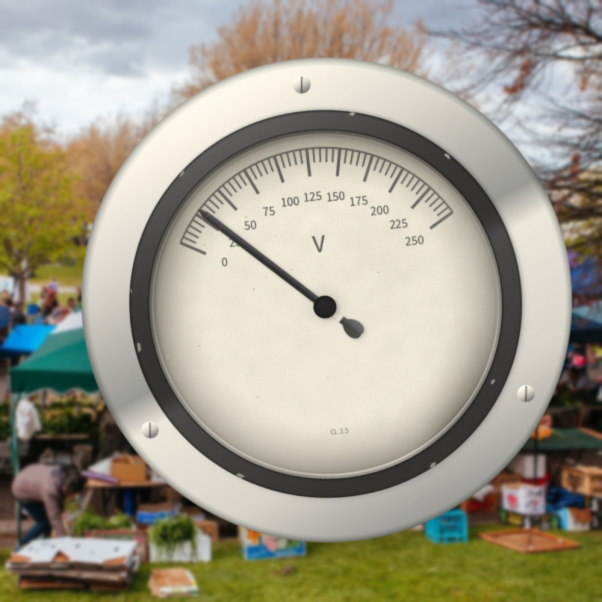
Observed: 30 V
